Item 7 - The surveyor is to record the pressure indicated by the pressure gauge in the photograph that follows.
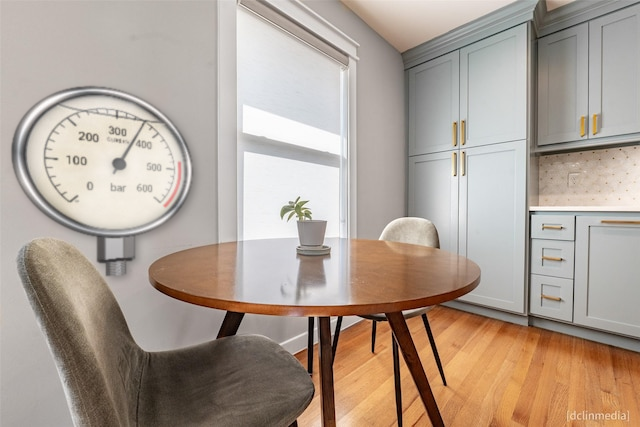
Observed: 360 bar
